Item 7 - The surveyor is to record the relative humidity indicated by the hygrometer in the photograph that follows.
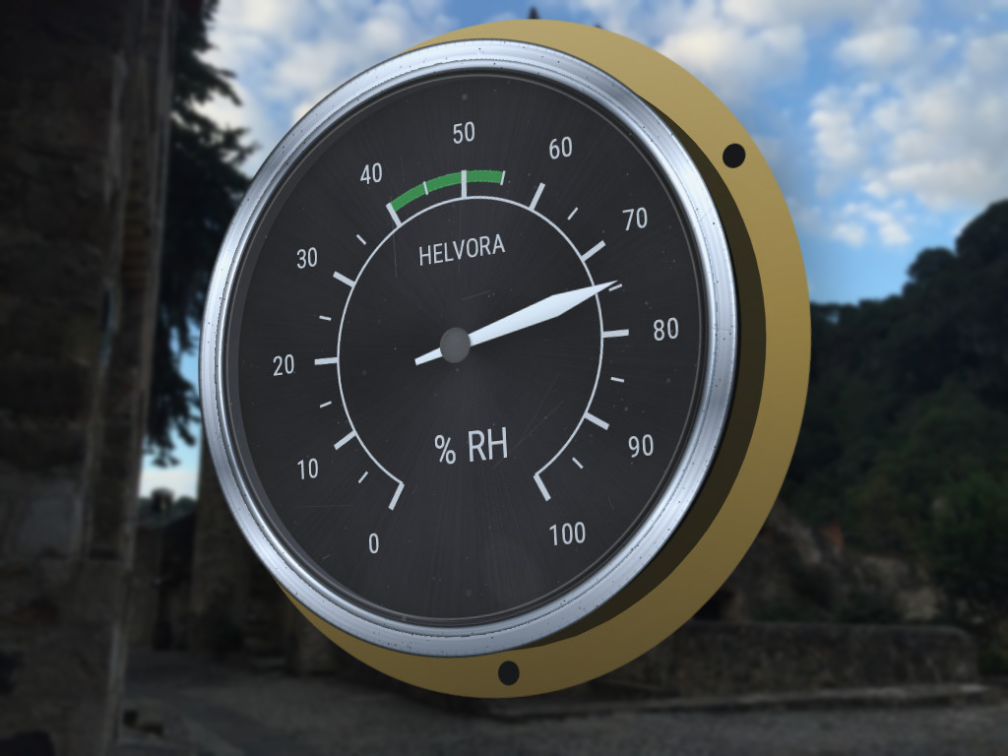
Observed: 75 %
